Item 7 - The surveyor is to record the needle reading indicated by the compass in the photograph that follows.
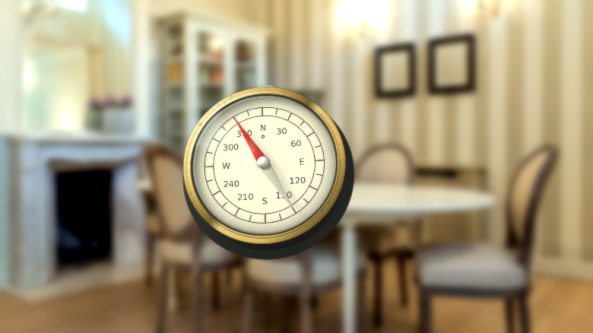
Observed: 330 °
